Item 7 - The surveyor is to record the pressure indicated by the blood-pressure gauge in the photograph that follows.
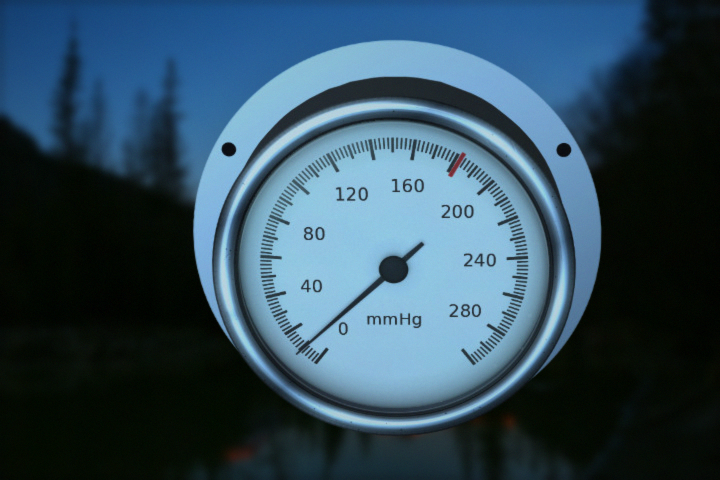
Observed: 10 mmHg
